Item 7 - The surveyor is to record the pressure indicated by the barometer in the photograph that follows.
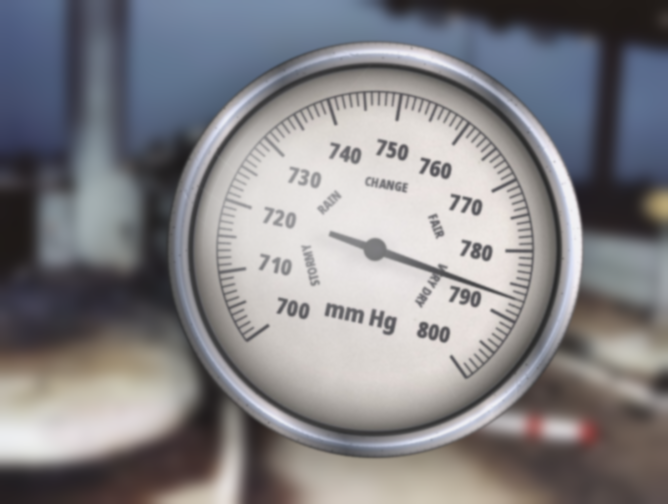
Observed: 787 mmHg
